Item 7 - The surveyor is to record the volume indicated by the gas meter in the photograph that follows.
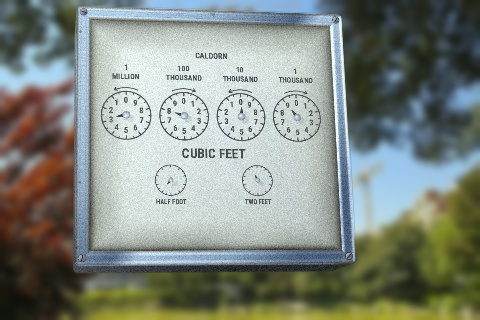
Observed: 279900 ft³
